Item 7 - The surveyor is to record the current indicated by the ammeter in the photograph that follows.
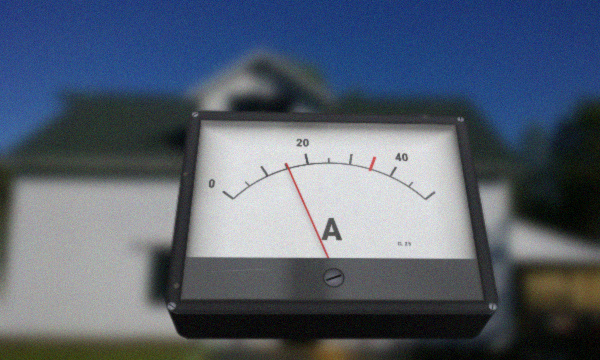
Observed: 15 A
